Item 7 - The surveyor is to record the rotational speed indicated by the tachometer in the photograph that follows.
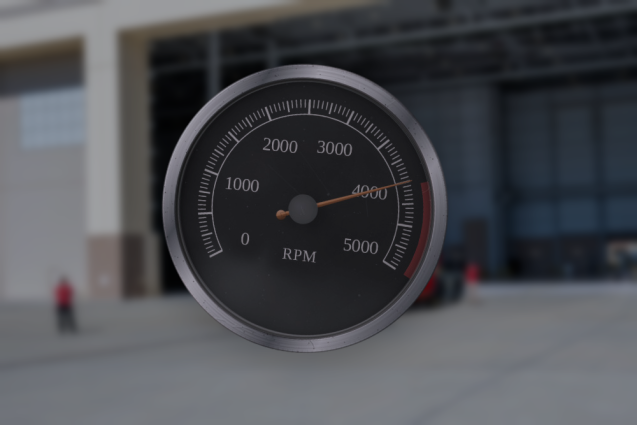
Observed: 4000 rpm
